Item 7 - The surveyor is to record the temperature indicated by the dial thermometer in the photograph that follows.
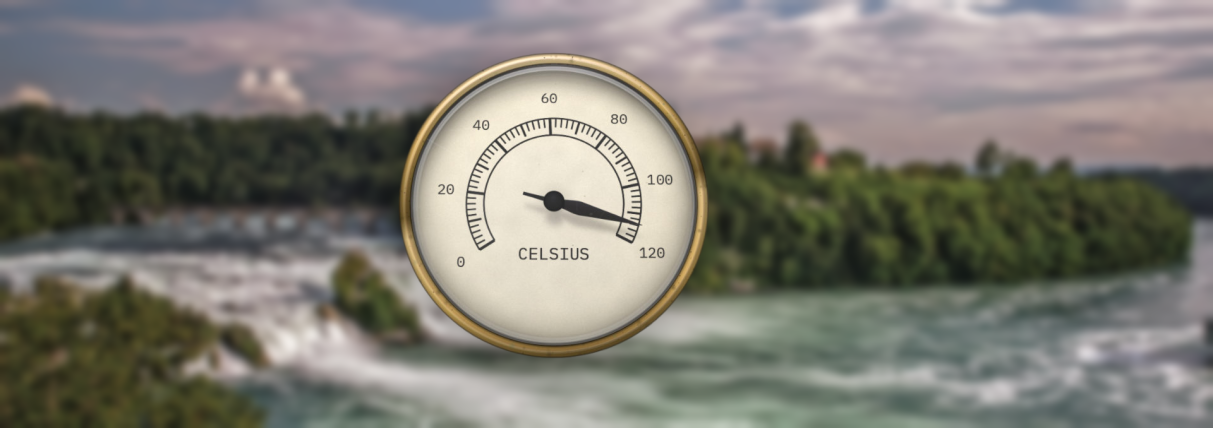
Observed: 114 °C
